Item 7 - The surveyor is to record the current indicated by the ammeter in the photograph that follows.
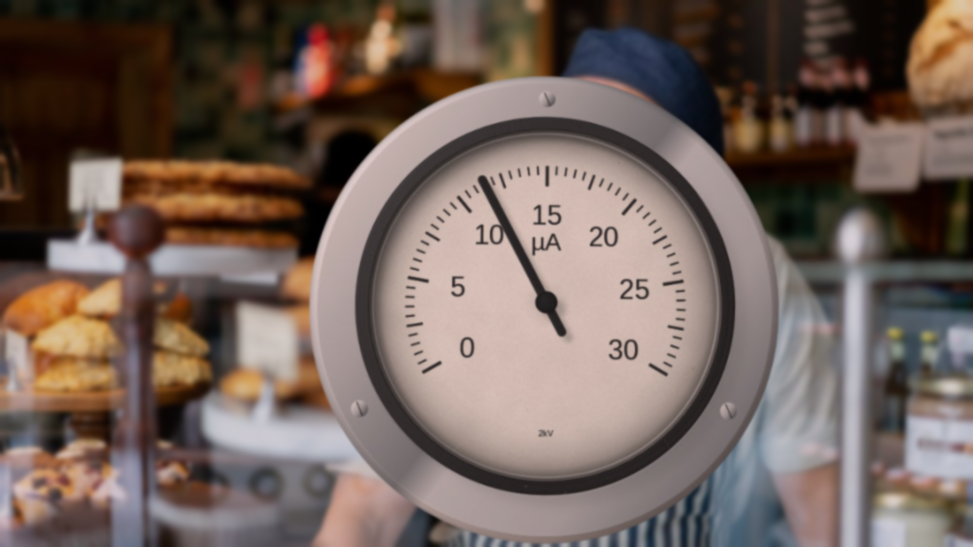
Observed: 11.5 µA
